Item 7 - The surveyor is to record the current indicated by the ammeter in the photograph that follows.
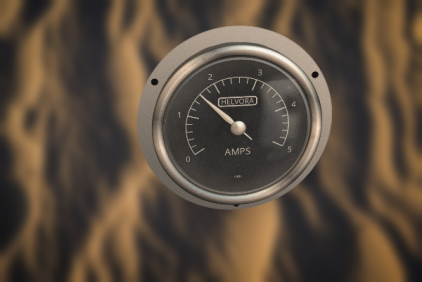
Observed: 1.6 A
